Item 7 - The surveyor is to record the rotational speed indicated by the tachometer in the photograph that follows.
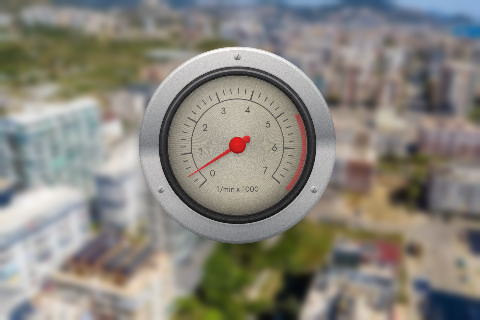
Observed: 400 rpm
